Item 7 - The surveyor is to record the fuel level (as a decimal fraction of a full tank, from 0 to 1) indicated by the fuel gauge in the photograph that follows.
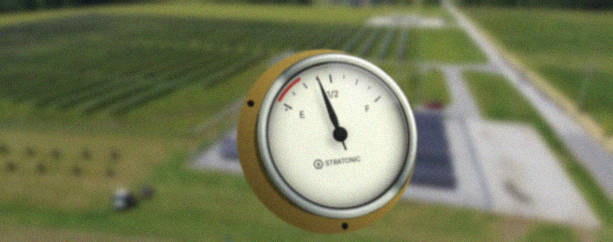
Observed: 0.375
